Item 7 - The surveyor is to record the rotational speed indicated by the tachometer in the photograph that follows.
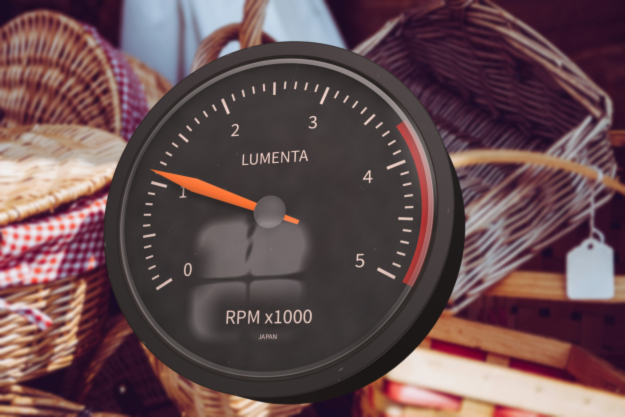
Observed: 1100 rpm
